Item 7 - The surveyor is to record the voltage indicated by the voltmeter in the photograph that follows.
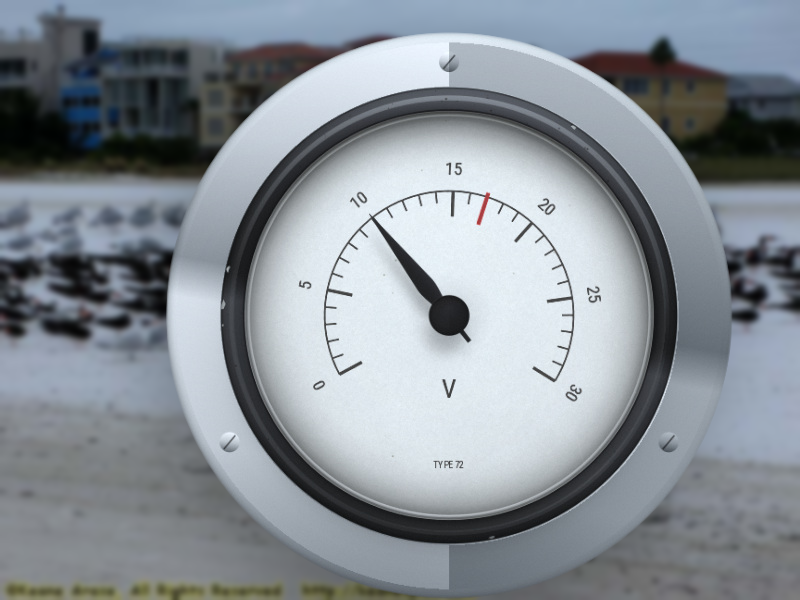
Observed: 10 V
